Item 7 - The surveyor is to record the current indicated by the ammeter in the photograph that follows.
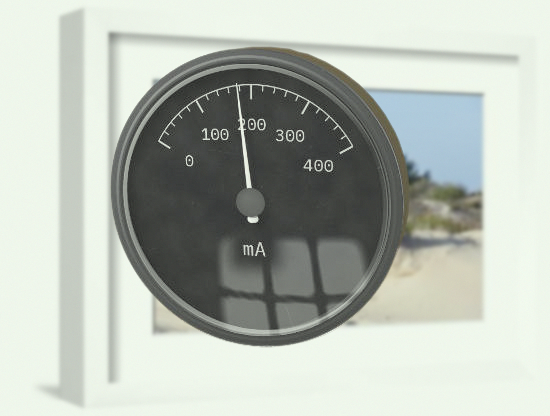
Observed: 180 mA
